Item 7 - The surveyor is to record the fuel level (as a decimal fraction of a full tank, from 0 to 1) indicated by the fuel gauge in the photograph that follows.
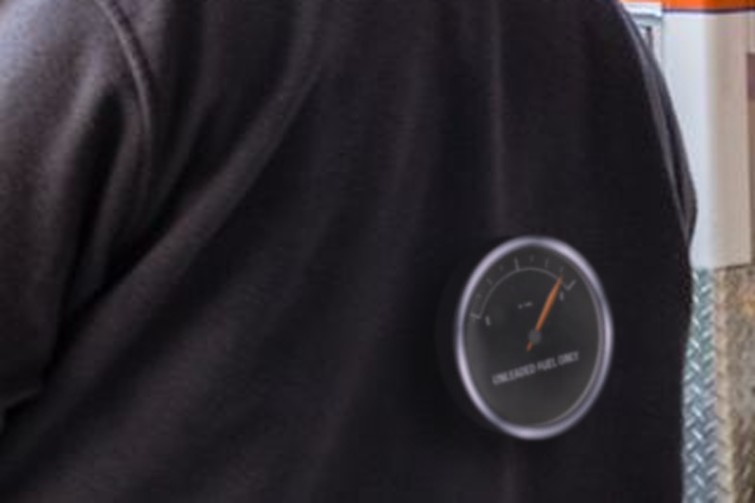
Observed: 0.875
